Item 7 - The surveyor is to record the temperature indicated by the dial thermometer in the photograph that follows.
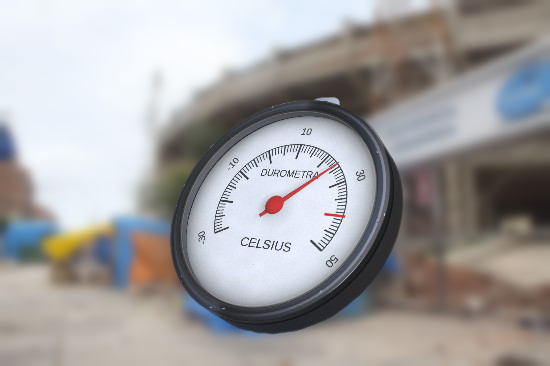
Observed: 25 °C
